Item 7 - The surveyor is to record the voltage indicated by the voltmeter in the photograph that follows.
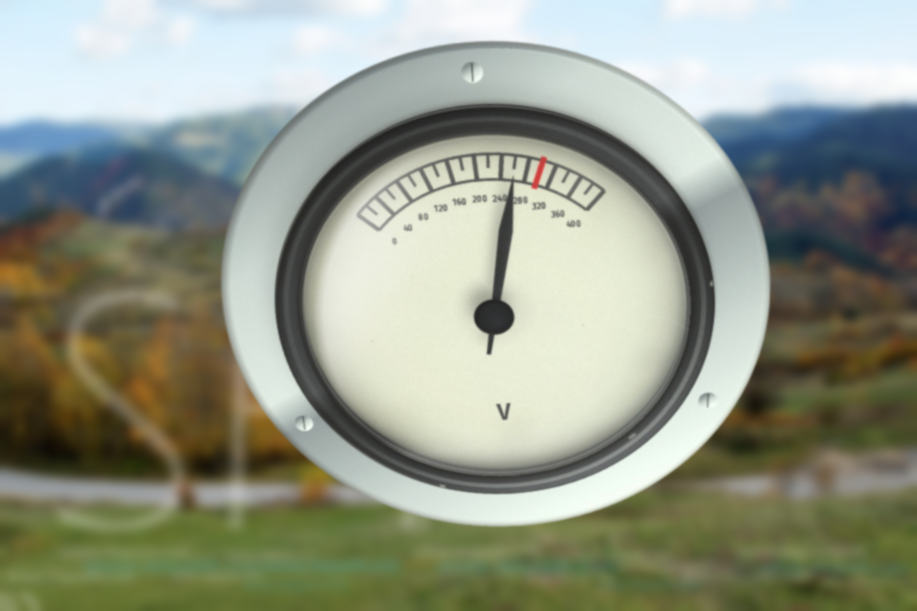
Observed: 260 V
